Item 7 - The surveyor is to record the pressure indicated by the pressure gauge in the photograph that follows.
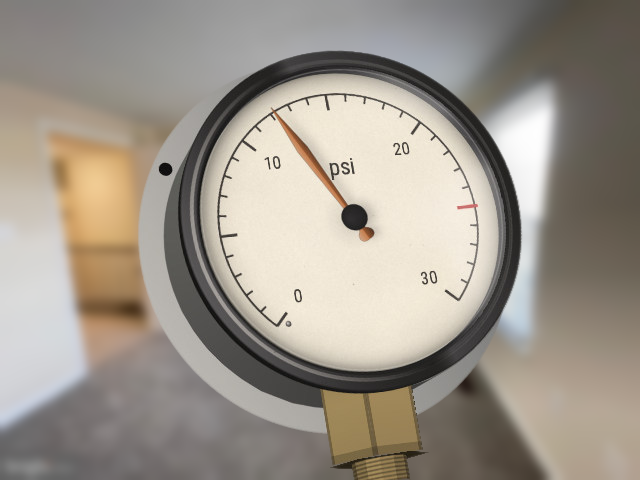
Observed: 12 psi
